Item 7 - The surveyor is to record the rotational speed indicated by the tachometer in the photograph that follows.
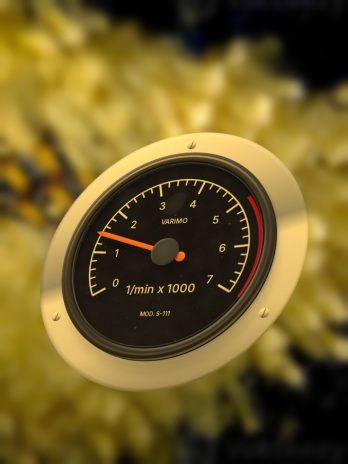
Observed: 1400 rpm
